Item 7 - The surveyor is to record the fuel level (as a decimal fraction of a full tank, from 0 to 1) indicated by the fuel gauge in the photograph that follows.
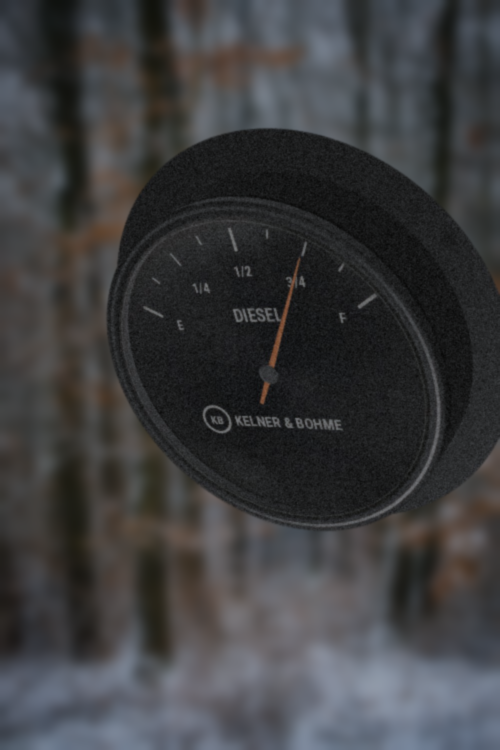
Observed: 0.75
